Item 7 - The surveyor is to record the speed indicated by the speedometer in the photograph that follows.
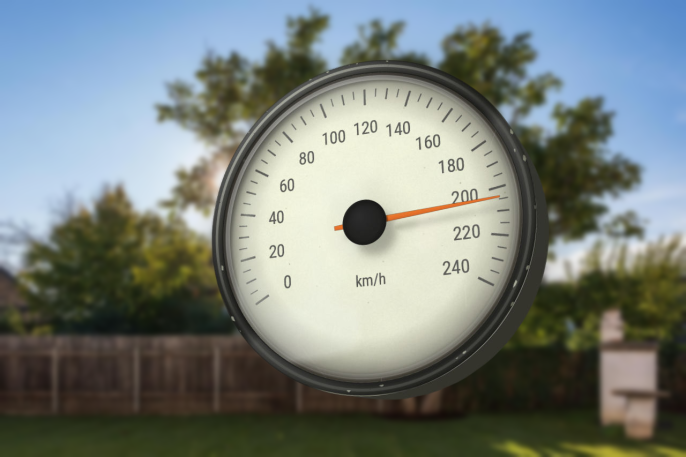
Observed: 205 km/h
